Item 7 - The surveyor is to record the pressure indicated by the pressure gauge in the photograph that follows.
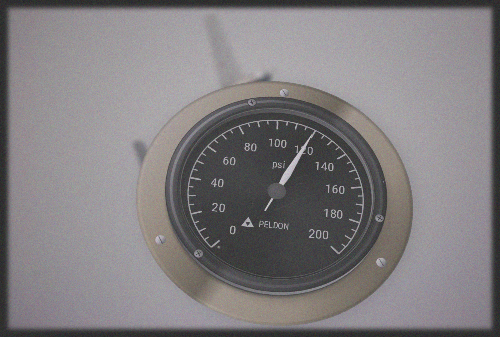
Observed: 120 psi
